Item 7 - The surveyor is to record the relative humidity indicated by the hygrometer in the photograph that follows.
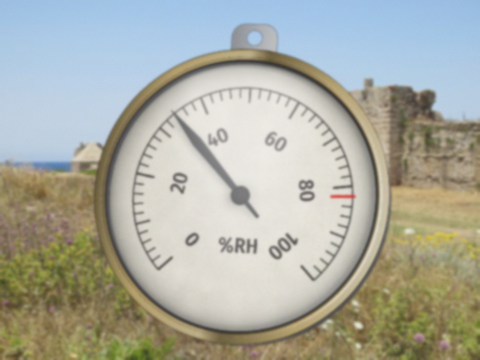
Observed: 34 %
